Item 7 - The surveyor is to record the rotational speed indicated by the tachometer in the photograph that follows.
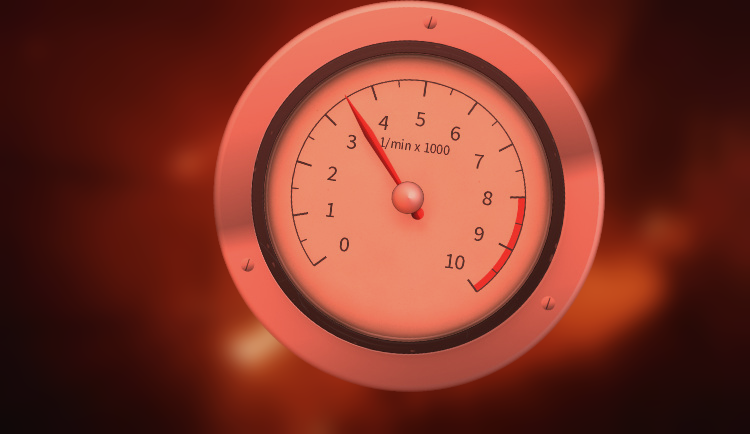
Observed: 3500 rpm
